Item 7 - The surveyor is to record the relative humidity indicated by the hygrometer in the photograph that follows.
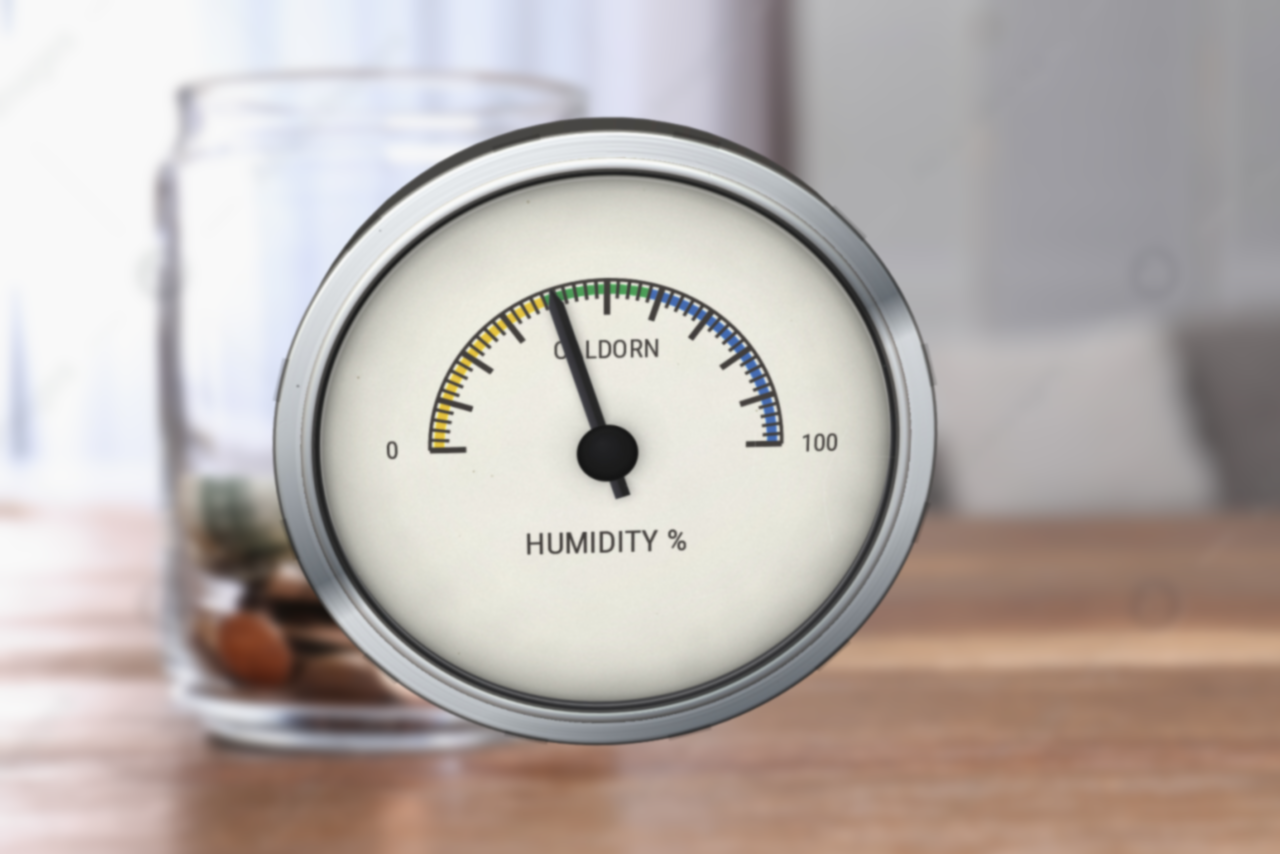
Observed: 40 %
